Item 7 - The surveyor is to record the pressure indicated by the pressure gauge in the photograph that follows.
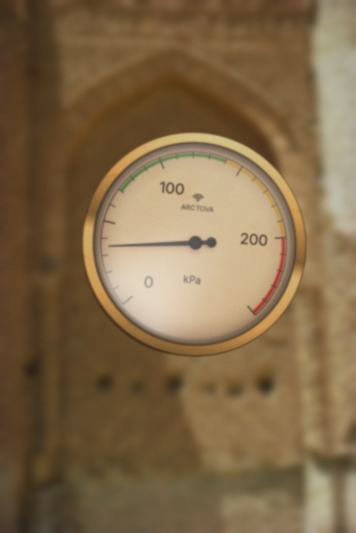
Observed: 35 kPa
